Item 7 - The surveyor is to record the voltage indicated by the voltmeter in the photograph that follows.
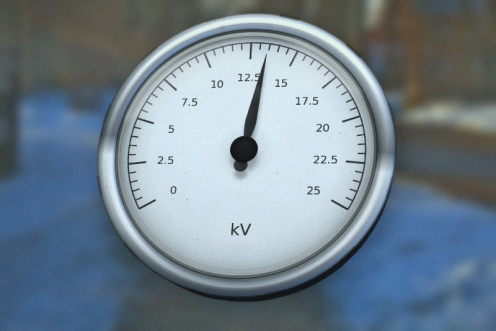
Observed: 13.5 kV
